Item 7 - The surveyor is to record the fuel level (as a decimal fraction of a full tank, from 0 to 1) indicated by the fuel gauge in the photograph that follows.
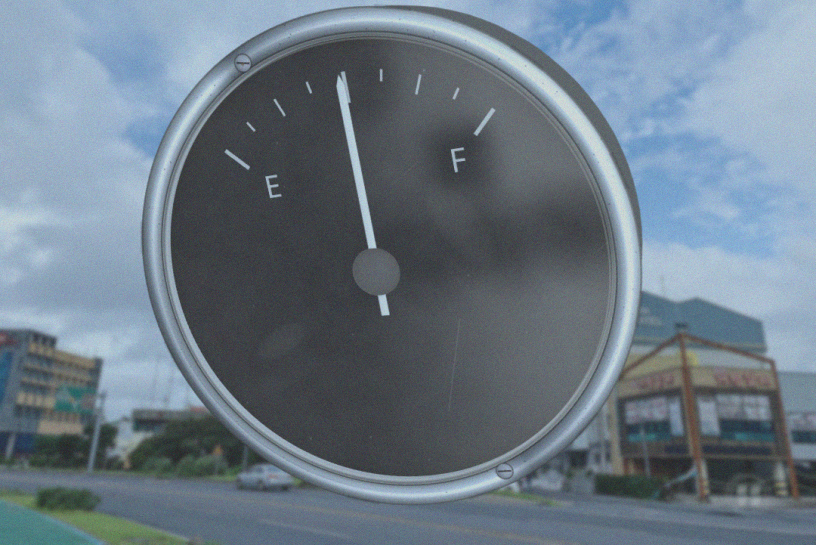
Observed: 0.5
